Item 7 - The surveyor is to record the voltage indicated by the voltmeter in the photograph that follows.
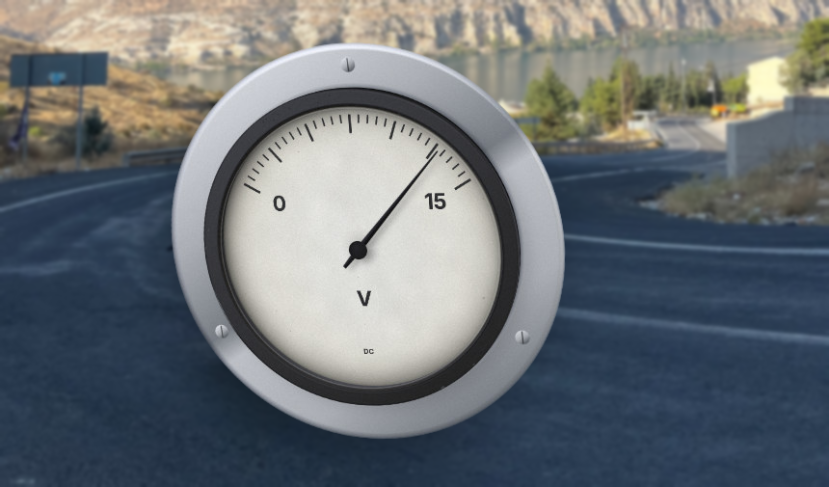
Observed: 12.75 V
